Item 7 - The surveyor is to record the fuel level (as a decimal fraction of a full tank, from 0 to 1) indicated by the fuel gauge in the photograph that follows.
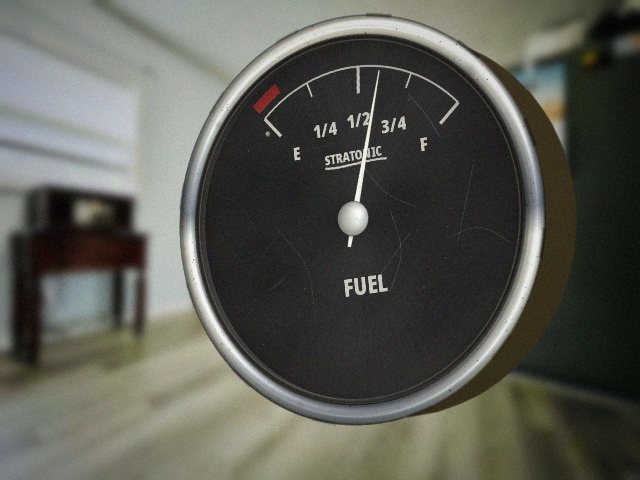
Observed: 0.625
